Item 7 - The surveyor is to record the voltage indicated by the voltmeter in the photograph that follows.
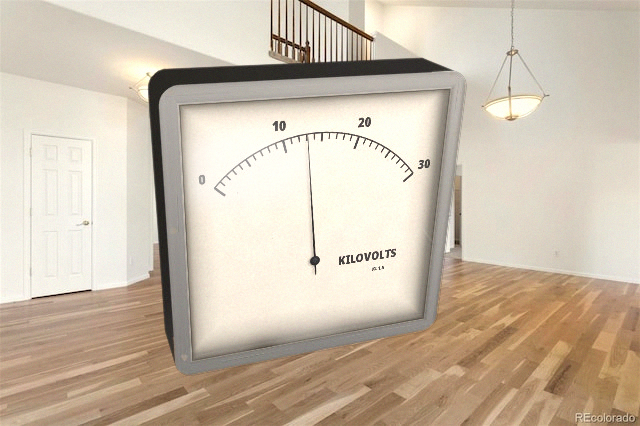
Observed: 13 kV
